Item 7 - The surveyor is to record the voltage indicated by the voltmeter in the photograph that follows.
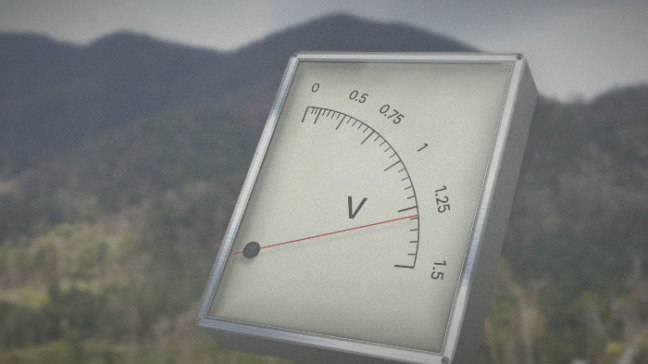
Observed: 1.3 V
